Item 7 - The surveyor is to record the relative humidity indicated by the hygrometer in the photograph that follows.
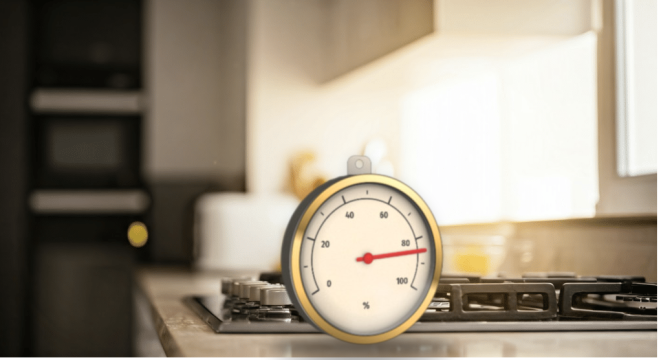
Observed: 85 %
